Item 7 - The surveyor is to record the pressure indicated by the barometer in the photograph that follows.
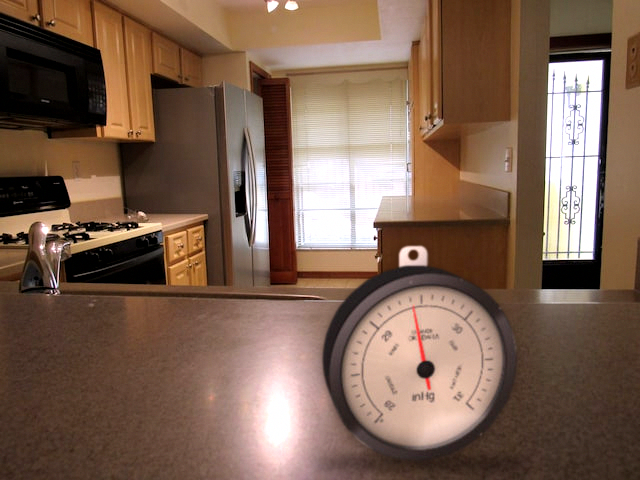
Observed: 29.4 inHg
